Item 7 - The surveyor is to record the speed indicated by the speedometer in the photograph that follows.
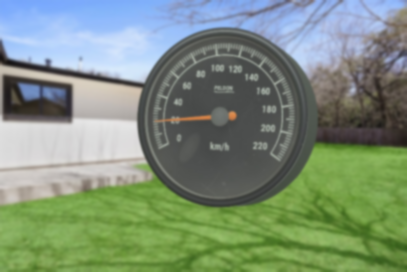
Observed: 20 km/h
